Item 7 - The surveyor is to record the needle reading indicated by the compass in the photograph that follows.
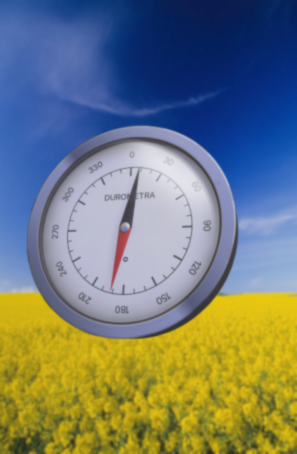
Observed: 190 °
